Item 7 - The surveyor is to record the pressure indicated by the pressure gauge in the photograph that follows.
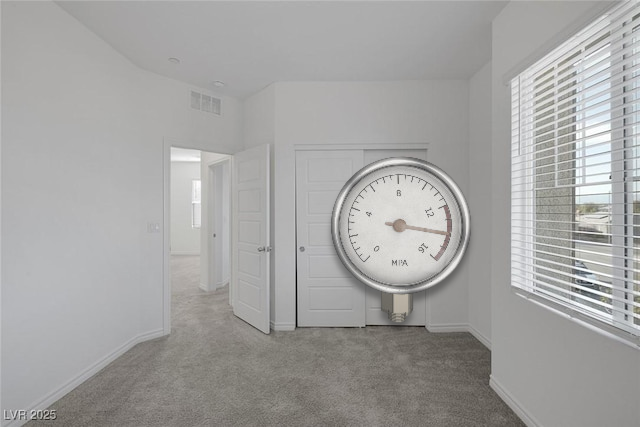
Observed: 14 MPa
